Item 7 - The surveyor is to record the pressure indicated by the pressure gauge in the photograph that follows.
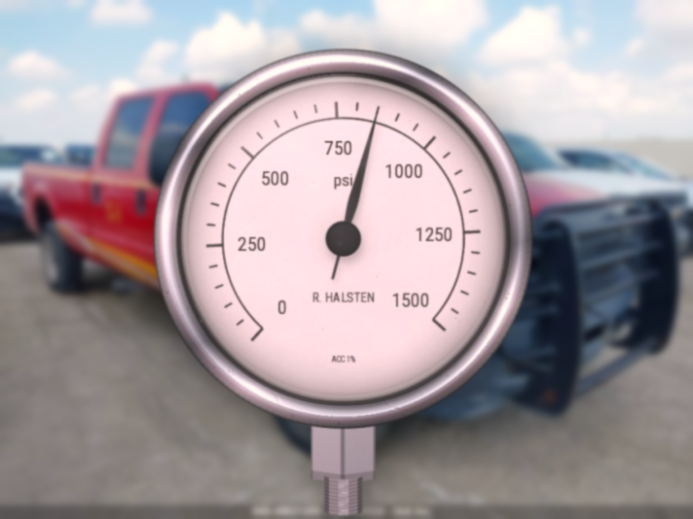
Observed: 850 psi
